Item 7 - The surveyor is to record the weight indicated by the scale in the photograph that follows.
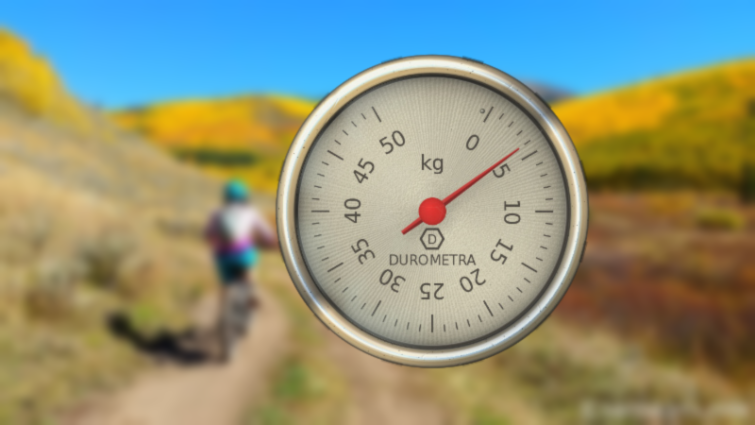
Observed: 4 kg
